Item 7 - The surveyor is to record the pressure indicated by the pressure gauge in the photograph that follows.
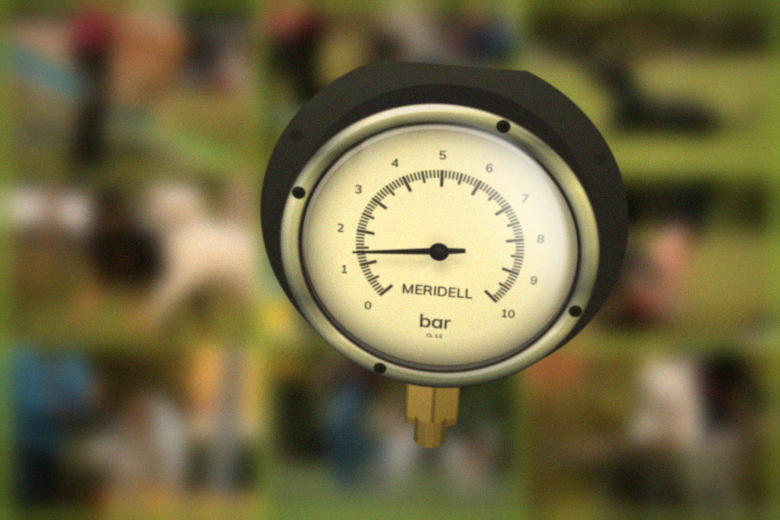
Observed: 1.5 bar
